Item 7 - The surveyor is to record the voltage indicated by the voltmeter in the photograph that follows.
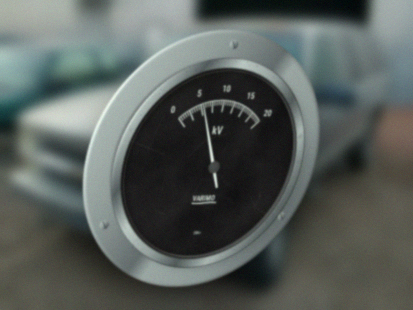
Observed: 5 kV
